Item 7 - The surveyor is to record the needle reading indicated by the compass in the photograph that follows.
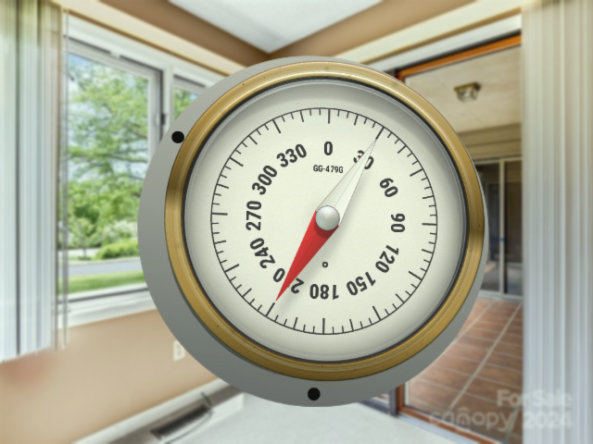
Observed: 210 °
